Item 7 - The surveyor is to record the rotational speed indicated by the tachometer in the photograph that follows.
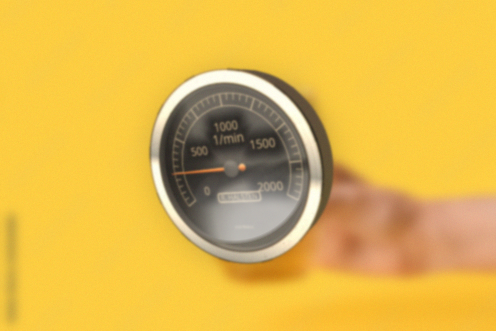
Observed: 250 rpm
